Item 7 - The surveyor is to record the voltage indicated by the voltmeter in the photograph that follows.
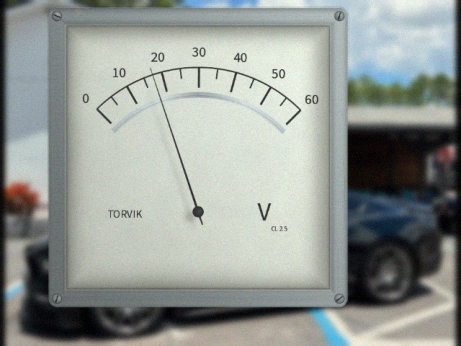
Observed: 17.5 V
